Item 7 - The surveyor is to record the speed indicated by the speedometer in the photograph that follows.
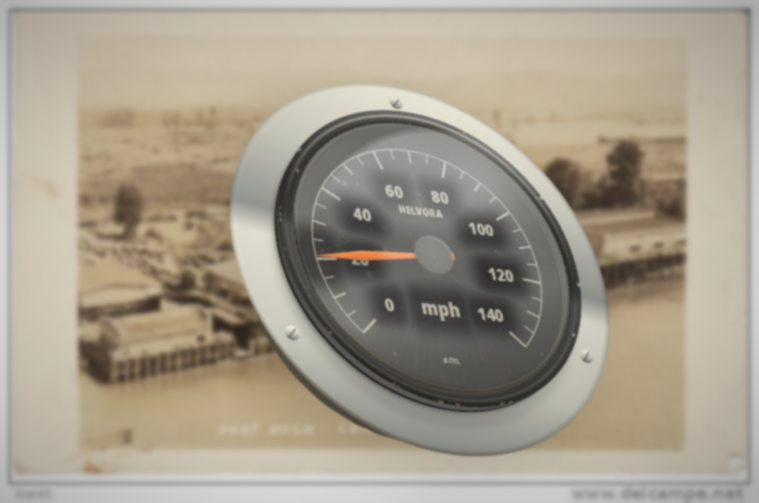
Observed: 20 mph
